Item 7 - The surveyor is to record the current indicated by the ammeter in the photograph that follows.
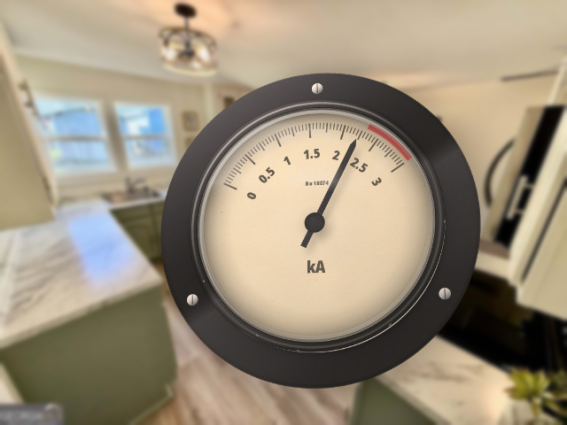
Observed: 2.25 kA
